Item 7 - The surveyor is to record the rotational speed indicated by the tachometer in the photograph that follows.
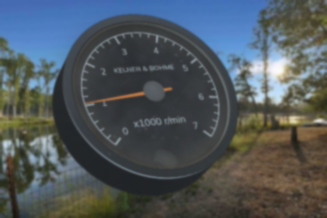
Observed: 1000 rpm
